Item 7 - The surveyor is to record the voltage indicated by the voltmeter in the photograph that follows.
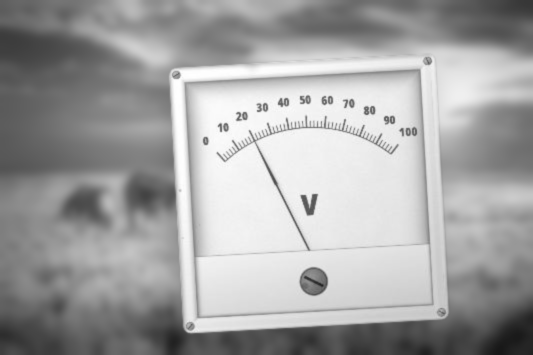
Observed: 20 V
